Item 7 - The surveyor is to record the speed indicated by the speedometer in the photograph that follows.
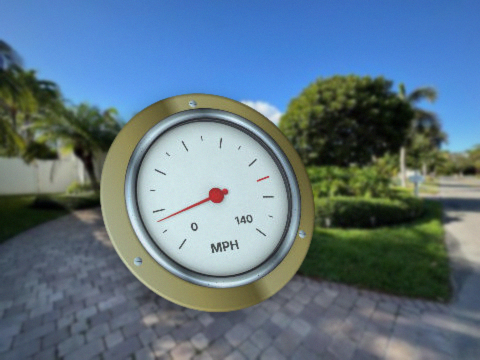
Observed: 15 mph
